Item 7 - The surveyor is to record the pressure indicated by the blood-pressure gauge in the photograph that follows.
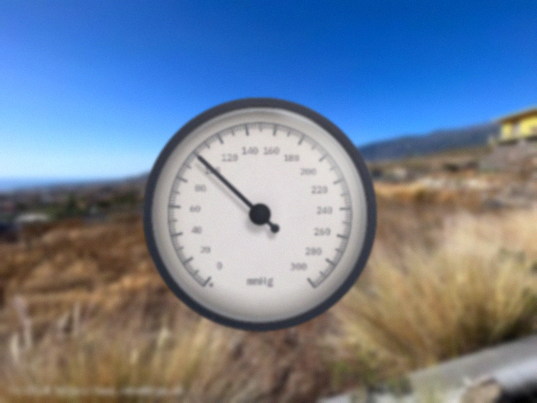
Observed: 100 mmHg
